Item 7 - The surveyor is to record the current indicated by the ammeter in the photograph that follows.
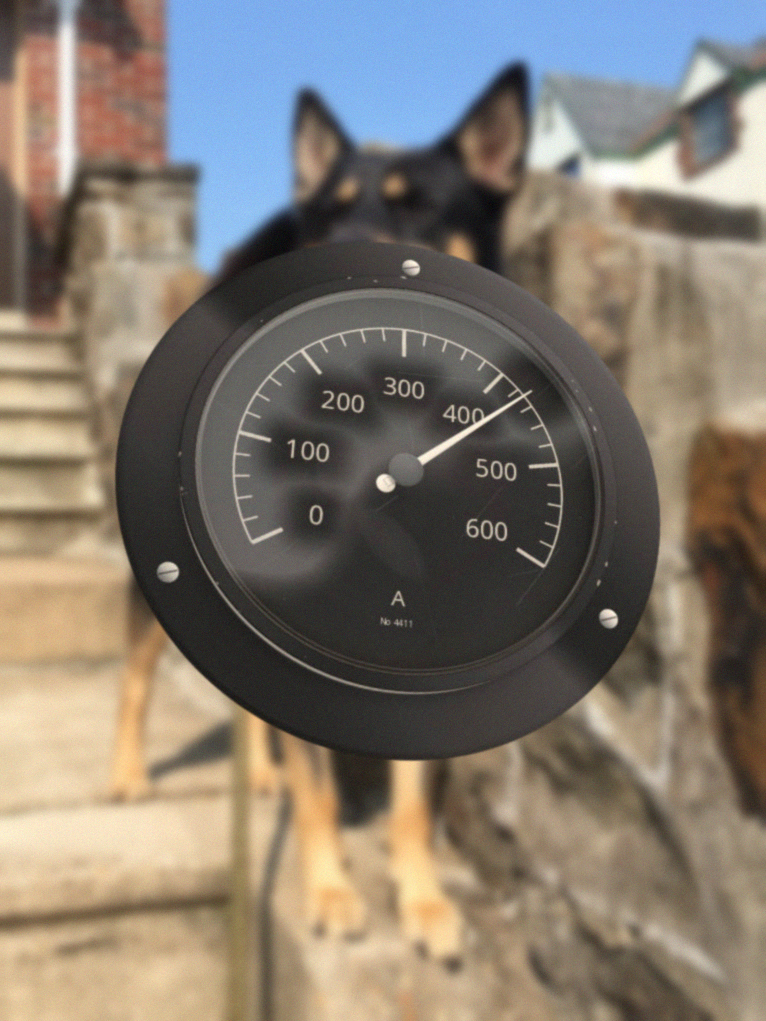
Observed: 430 A
